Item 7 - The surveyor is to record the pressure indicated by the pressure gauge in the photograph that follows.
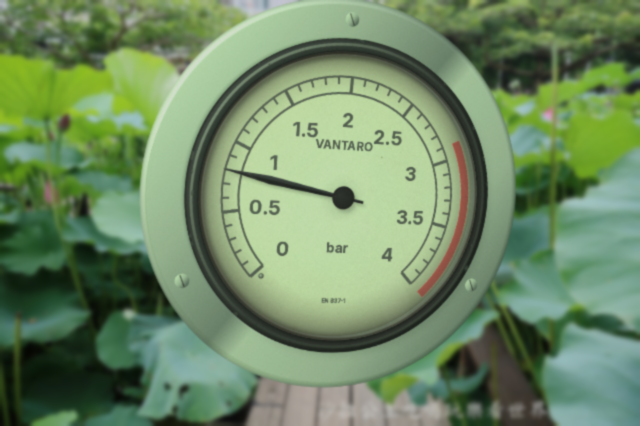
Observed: 0.8 bar
